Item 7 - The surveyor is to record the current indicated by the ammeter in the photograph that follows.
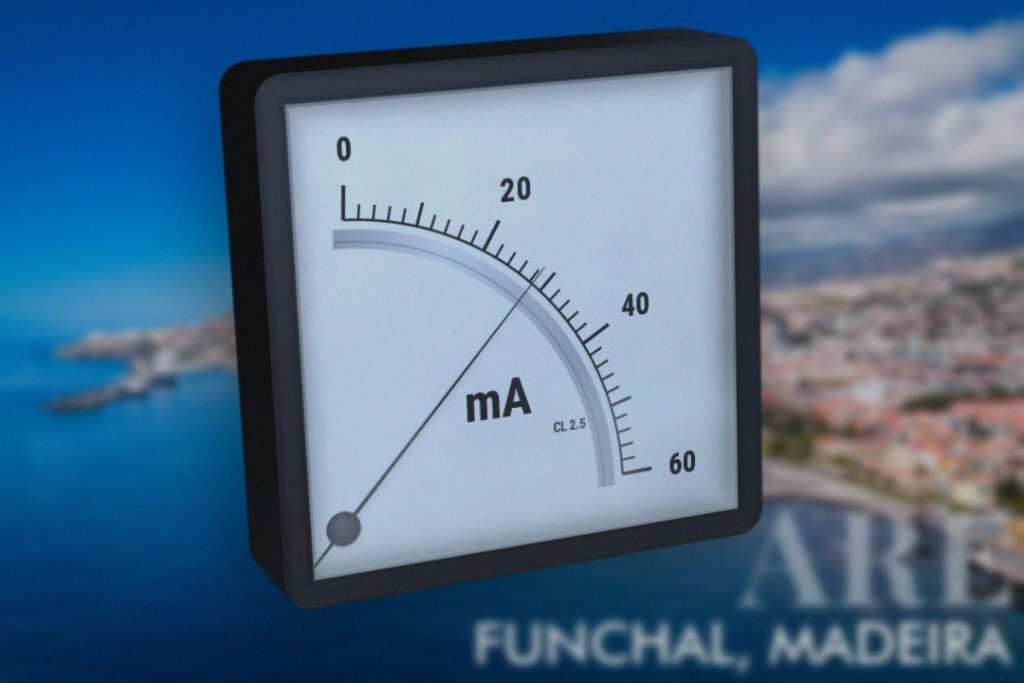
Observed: 28 mA
